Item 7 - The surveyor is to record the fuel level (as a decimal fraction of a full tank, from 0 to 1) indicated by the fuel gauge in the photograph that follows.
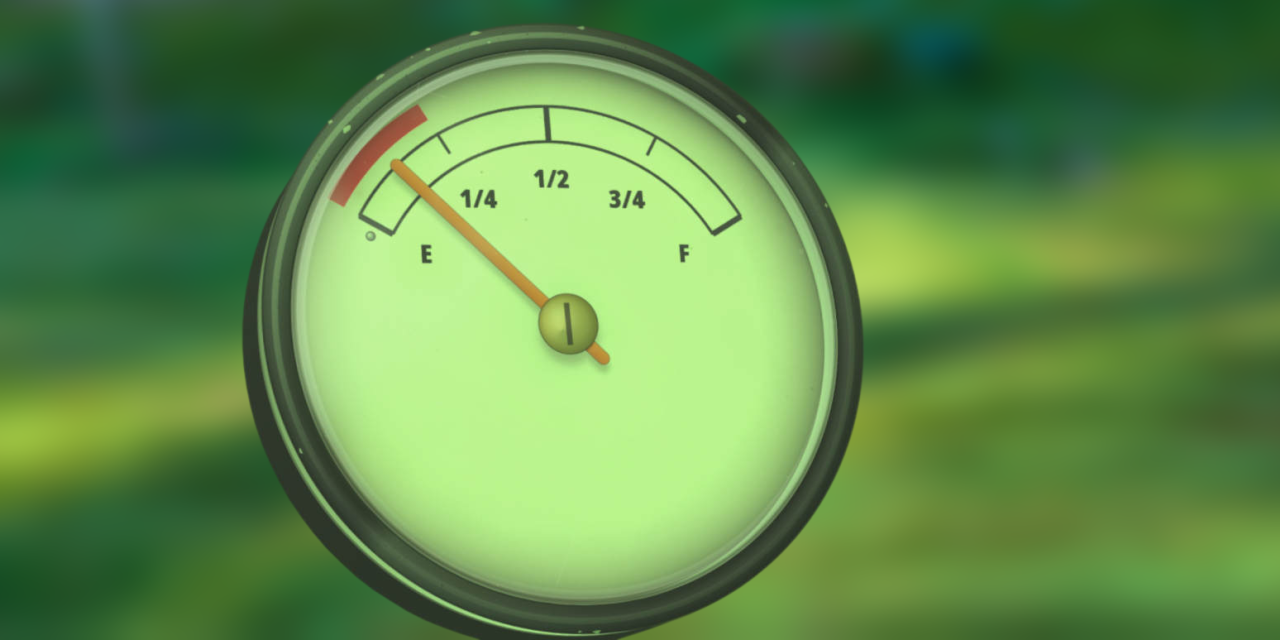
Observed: 0.125
